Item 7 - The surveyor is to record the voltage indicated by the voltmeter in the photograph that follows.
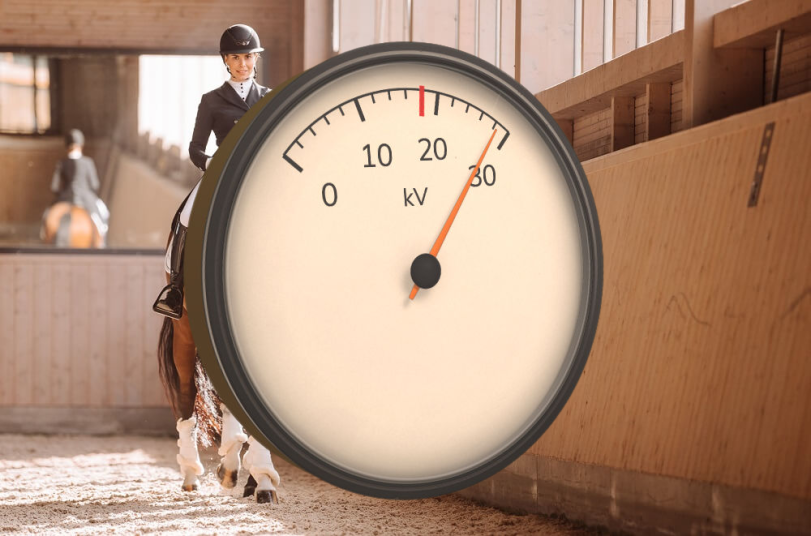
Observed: 28 kV
